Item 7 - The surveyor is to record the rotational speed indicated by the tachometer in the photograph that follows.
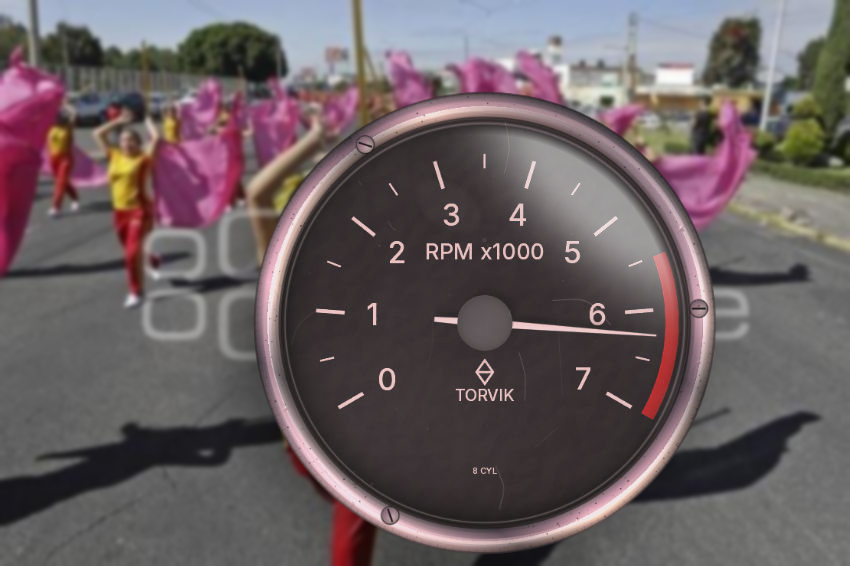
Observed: 6250 rpm
